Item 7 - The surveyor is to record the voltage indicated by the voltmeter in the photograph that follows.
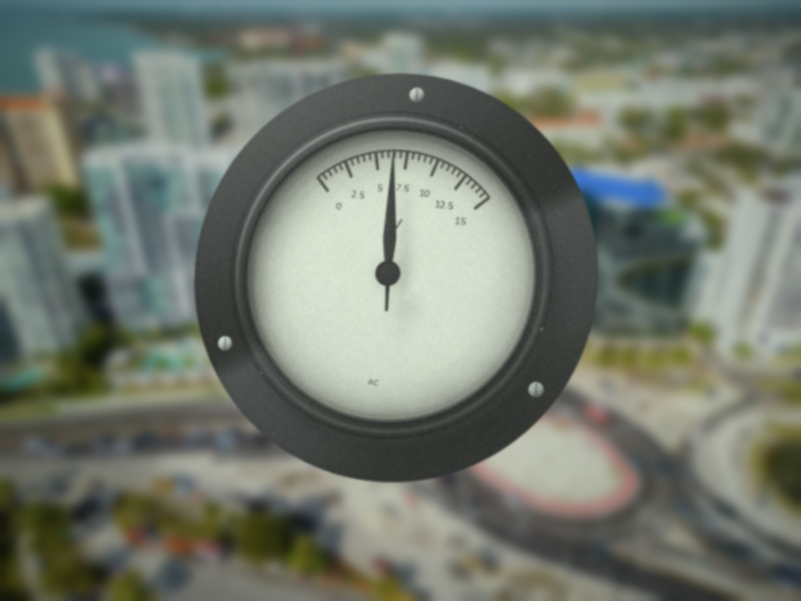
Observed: 6.5 V
